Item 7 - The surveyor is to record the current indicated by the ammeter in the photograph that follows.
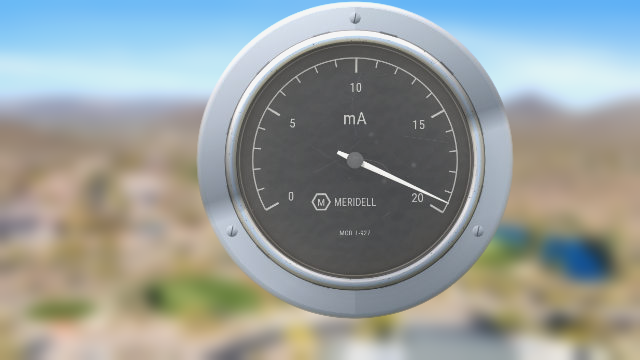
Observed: 19.5 mA
